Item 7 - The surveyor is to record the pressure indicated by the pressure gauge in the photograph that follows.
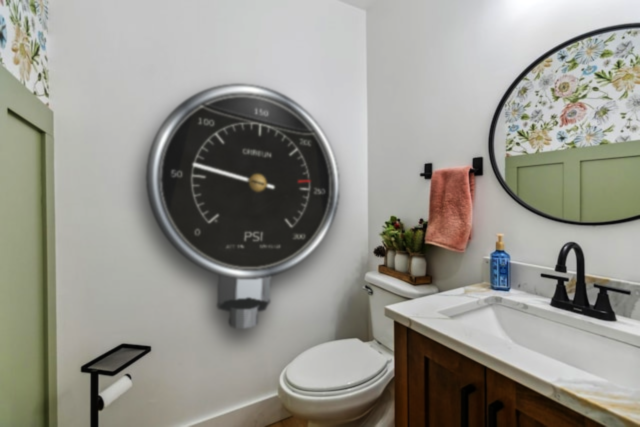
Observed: 60 psi
